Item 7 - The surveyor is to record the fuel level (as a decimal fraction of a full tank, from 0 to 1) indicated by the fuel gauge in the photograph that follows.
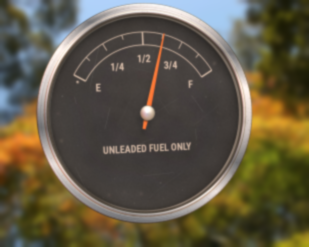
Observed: 0.625
